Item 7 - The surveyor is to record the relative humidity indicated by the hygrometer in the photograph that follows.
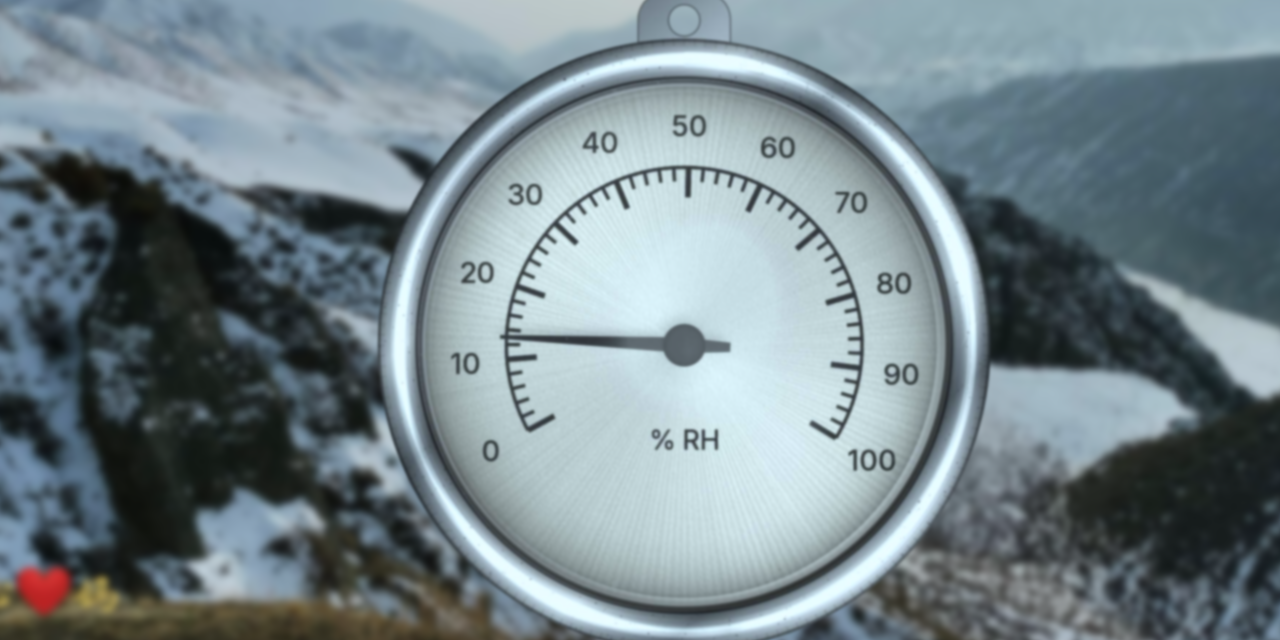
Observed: 13 %
